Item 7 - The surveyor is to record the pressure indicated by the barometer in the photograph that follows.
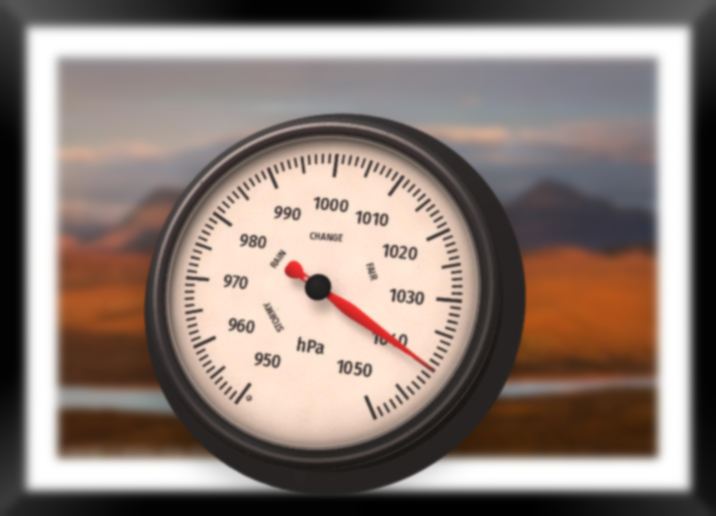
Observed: 1040 hPa
